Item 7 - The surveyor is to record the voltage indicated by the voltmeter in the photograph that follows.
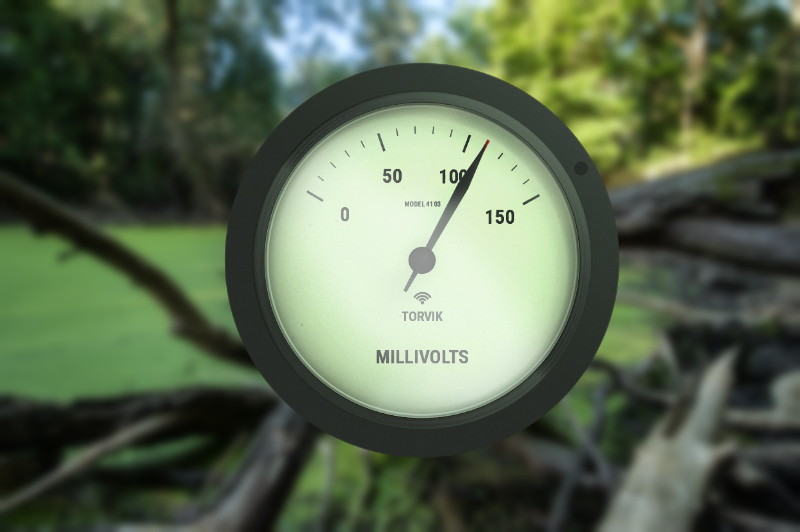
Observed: 110 mV
